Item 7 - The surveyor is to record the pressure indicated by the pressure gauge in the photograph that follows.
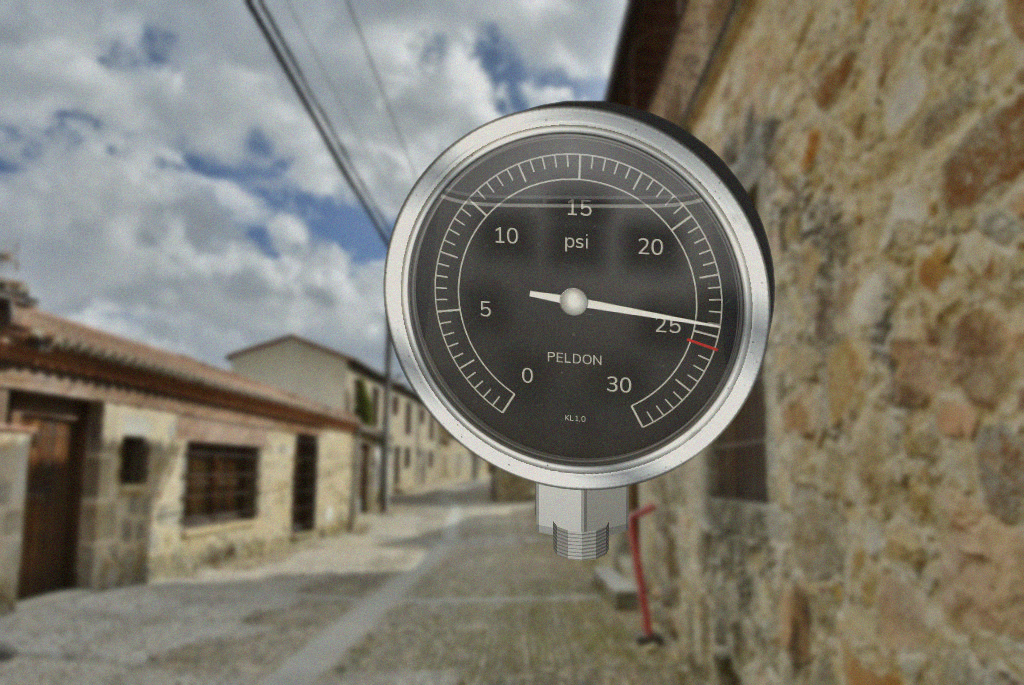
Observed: 24.5 psi
